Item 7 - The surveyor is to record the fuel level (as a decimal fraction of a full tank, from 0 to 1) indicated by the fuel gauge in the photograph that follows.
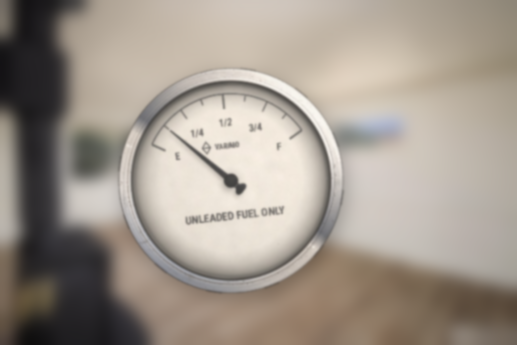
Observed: 0.125
